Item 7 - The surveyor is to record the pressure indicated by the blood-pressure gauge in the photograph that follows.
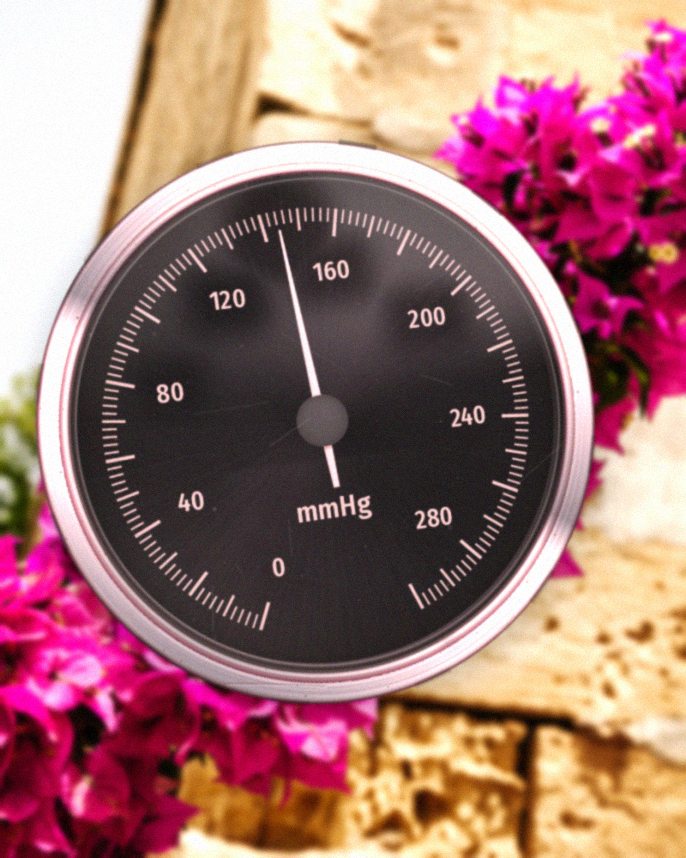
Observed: 144 mmHg
